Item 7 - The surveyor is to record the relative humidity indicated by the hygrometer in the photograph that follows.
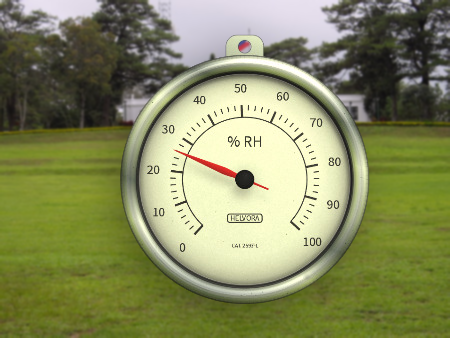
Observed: 26 %
